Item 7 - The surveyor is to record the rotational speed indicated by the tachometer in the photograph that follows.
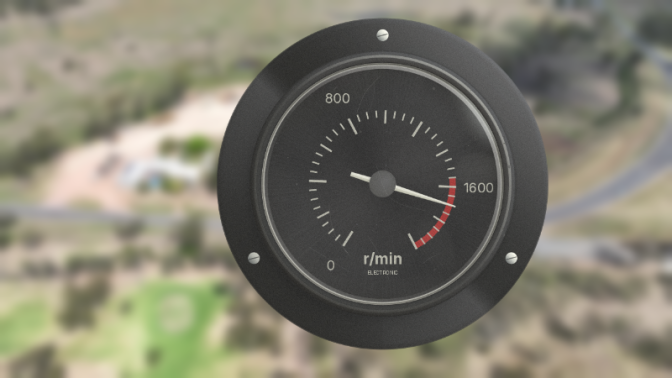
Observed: 1700 rpm
